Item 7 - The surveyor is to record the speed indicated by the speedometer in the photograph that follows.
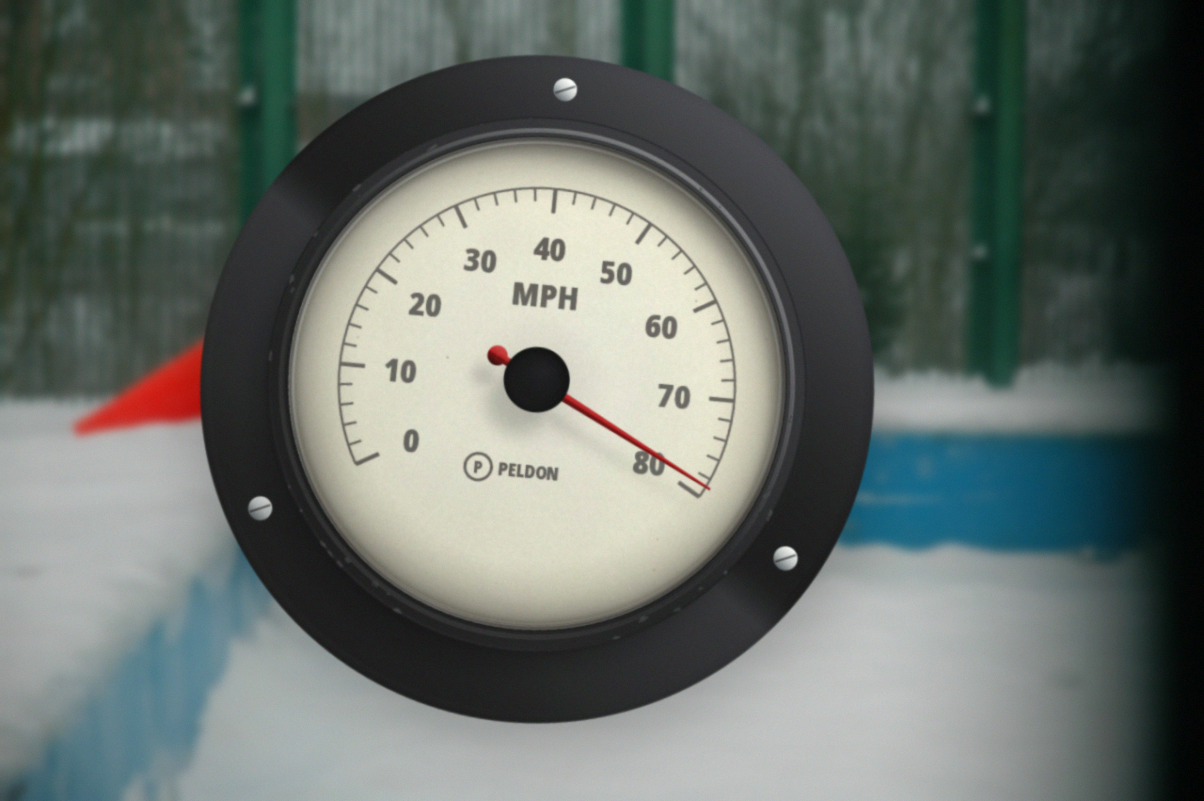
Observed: 79 mph
